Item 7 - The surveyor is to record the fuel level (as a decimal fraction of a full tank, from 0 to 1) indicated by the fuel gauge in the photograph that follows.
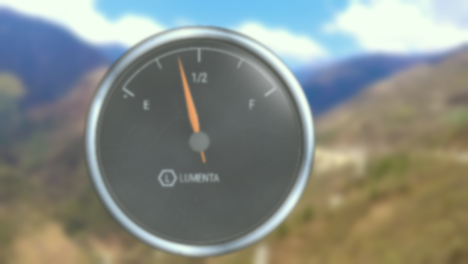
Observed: 0.375
